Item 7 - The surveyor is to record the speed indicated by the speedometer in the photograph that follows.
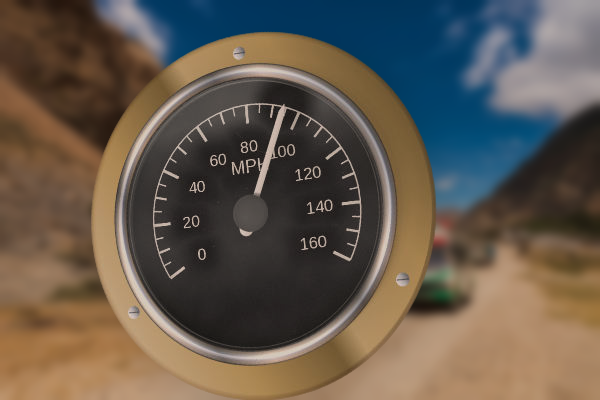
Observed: 95 mph
